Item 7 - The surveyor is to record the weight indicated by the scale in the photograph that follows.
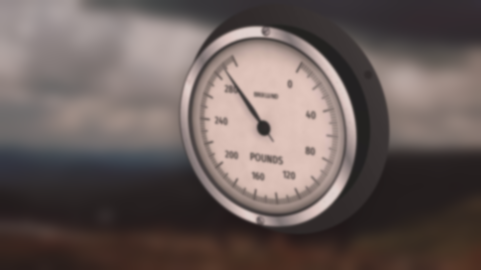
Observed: 290 lb
